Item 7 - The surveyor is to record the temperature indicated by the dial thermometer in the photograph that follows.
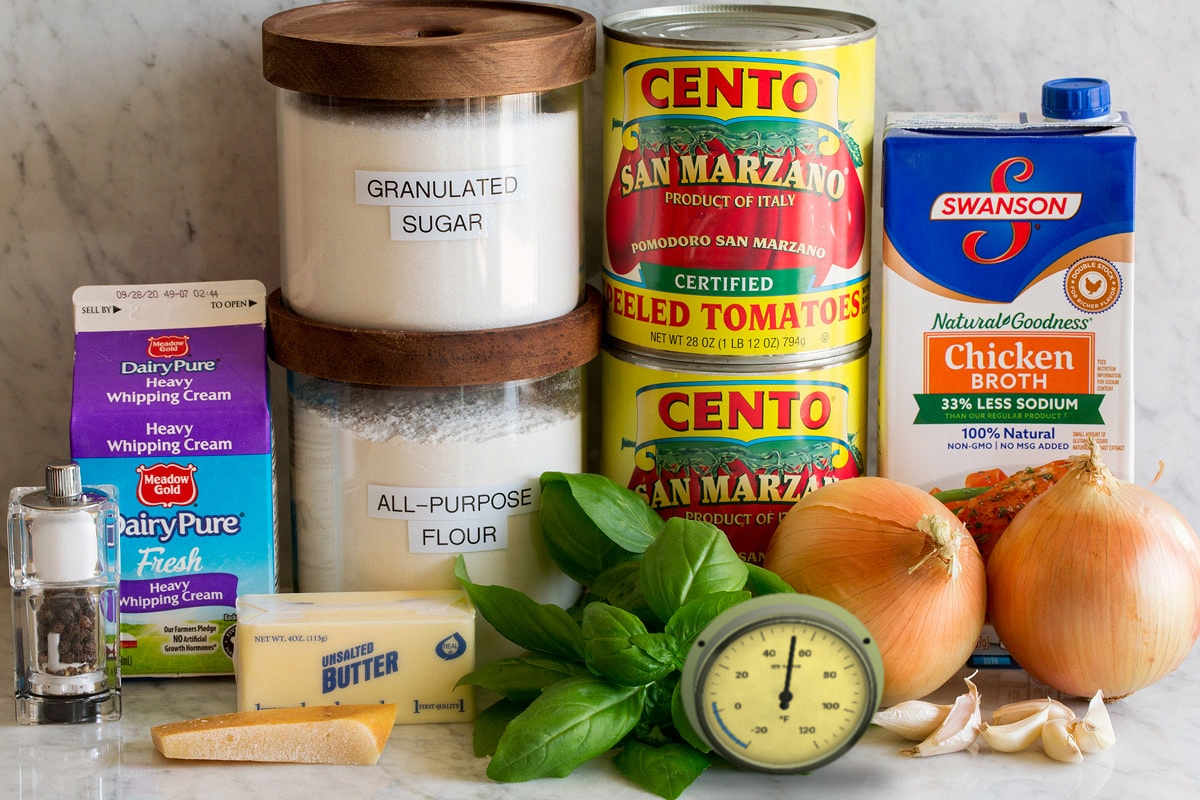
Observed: 52 °F
